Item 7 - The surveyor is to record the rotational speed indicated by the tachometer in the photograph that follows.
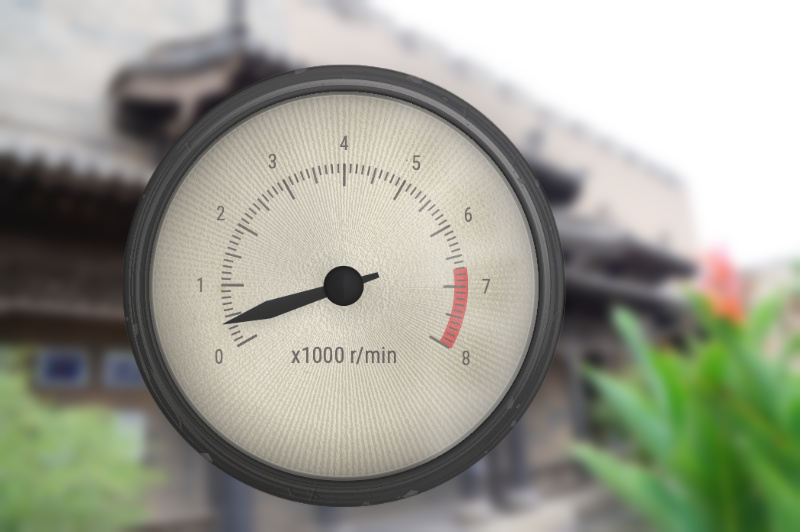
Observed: 400 rpm
